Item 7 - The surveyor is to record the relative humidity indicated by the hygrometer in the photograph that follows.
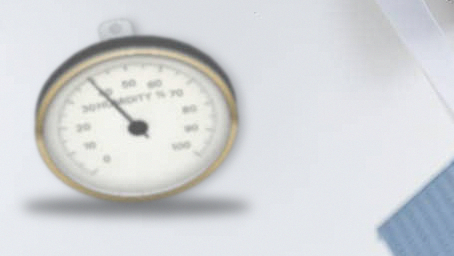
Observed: 40 %
